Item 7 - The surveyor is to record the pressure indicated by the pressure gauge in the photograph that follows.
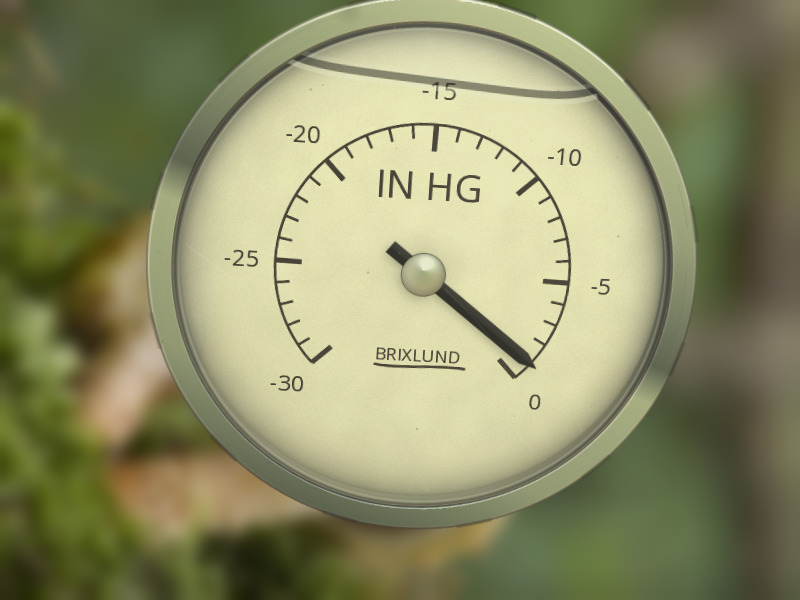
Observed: -1 inHg
